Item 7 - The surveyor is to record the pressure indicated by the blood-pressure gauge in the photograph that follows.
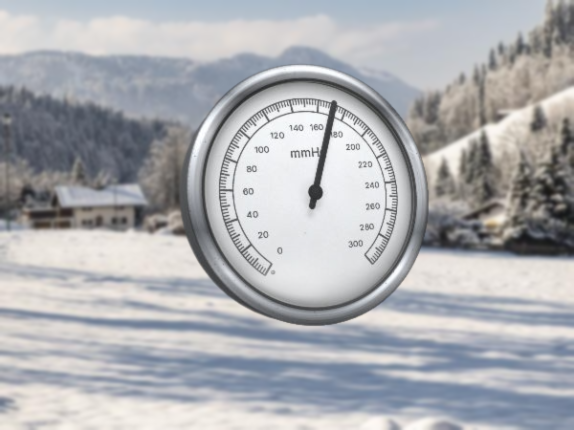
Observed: 170 mmHg
